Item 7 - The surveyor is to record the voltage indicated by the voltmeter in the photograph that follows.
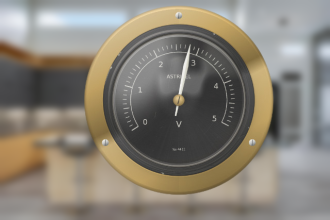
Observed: 2.8 V
